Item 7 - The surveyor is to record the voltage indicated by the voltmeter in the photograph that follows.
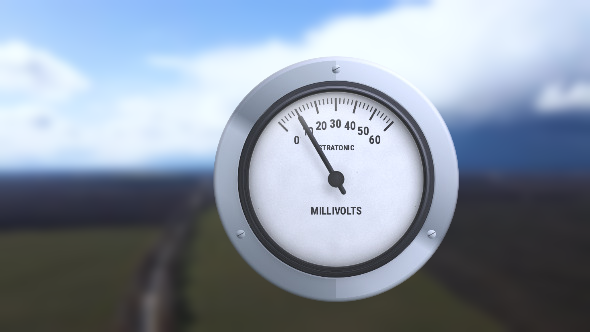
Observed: 10 mV
